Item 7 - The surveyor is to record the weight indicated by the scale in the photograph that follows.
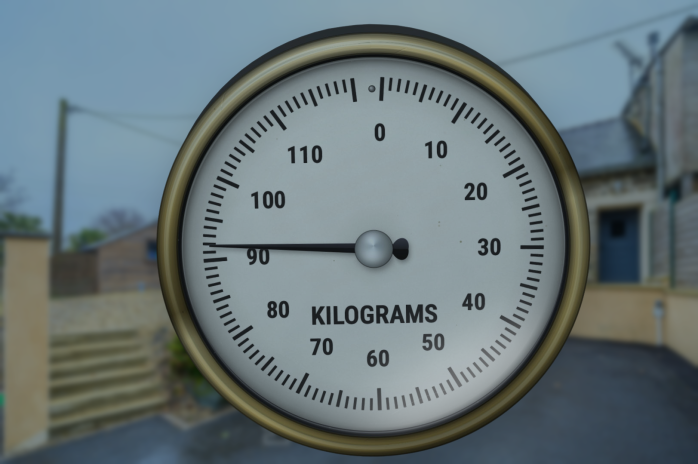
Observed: 92 kg
